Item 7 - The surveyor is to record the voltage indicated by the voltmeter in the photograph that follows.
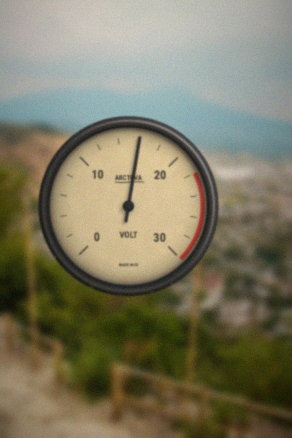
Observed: 16 V
